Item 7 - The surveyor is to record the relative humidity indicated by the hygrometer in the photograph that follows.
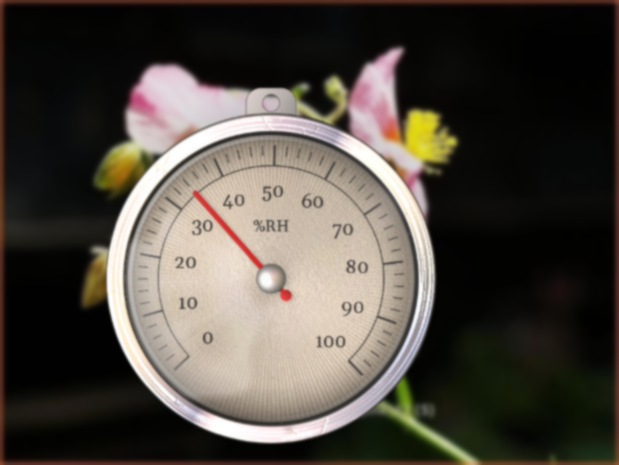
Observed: 34 %
